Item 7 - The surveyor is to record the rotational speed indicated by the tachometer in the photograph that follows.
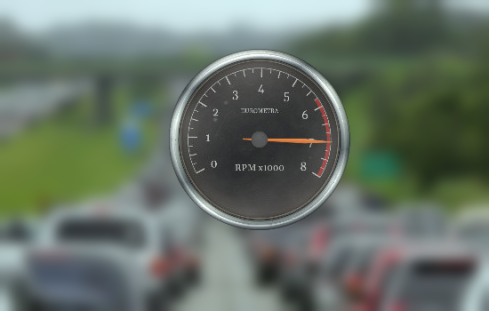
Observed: 7000 rpm
